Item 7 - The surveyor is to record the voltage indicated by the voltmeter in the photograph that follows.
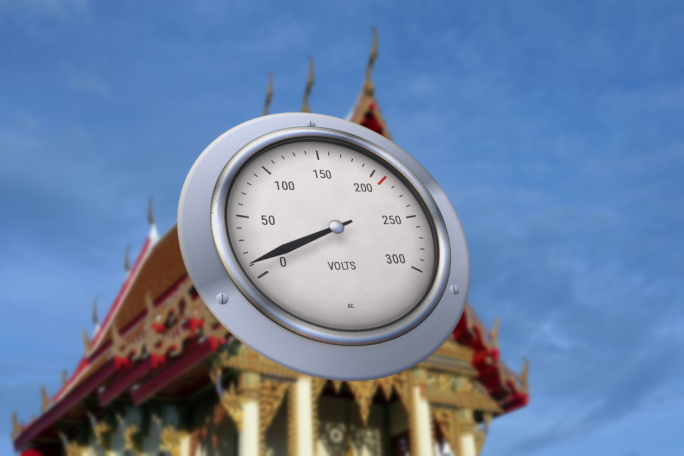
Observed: 10 V
